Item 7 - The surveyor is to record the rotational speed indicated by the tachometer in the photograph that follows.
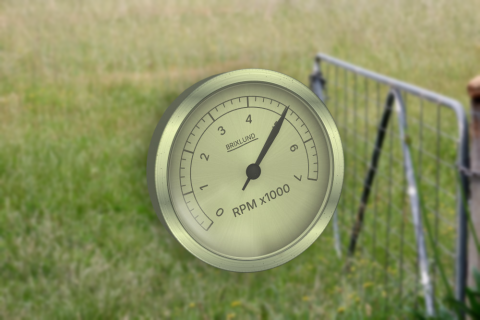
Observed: 5000 rpm
